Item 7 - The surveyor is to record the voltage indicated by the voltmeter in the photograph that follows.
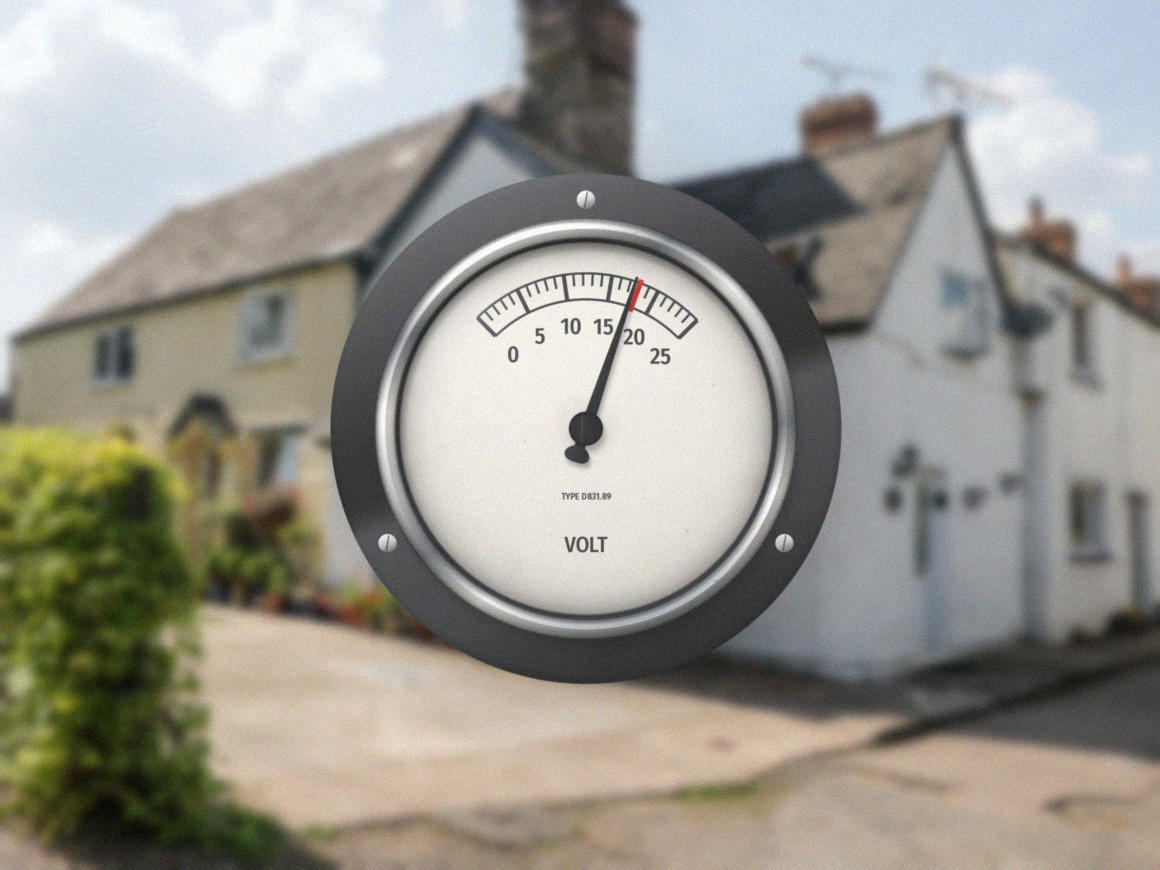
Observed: 17.5 V
